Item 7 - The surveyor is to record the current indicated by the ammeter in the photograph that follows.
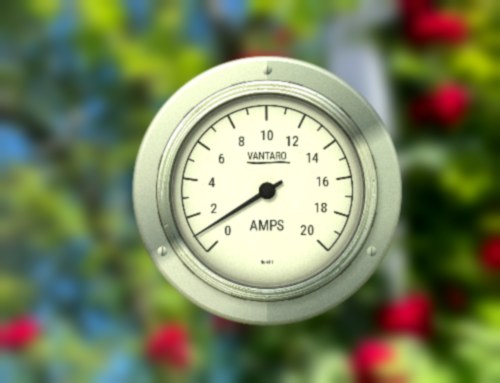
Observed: 1 A
